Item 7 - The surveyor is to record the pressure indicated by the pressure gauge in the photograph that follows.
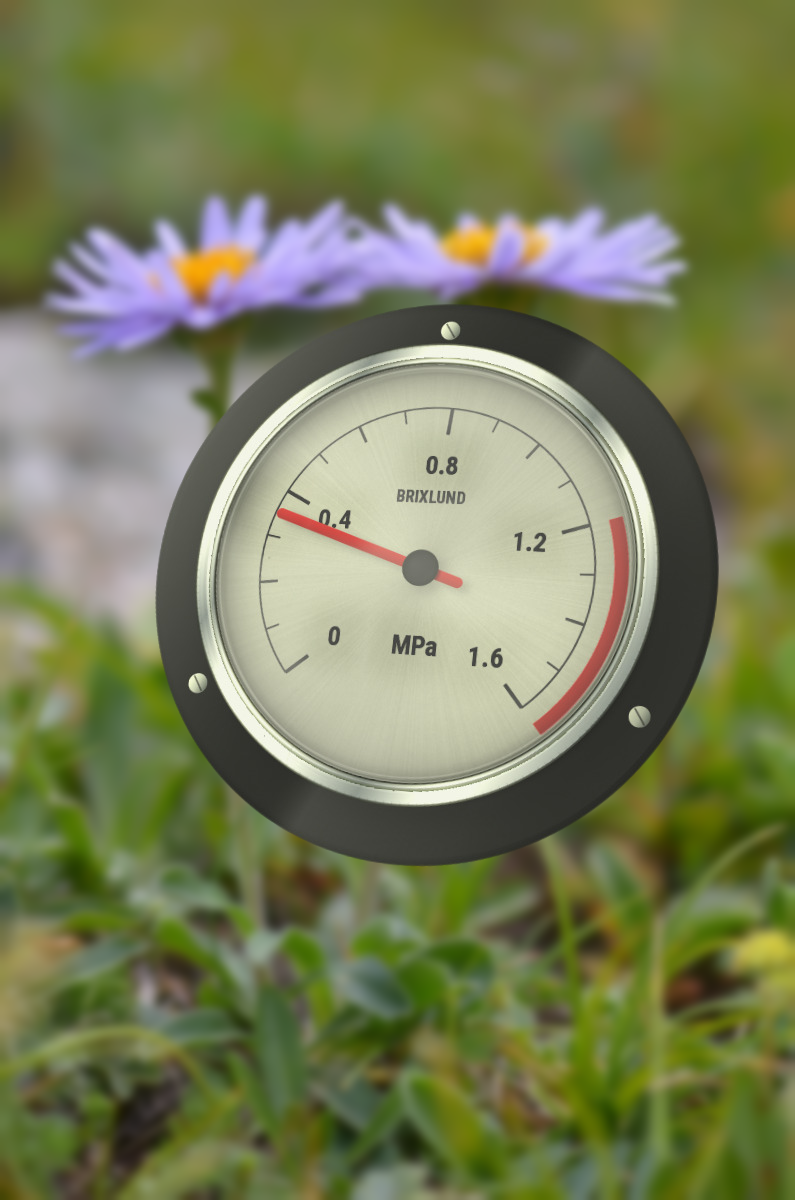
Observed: 0.35 MPa
